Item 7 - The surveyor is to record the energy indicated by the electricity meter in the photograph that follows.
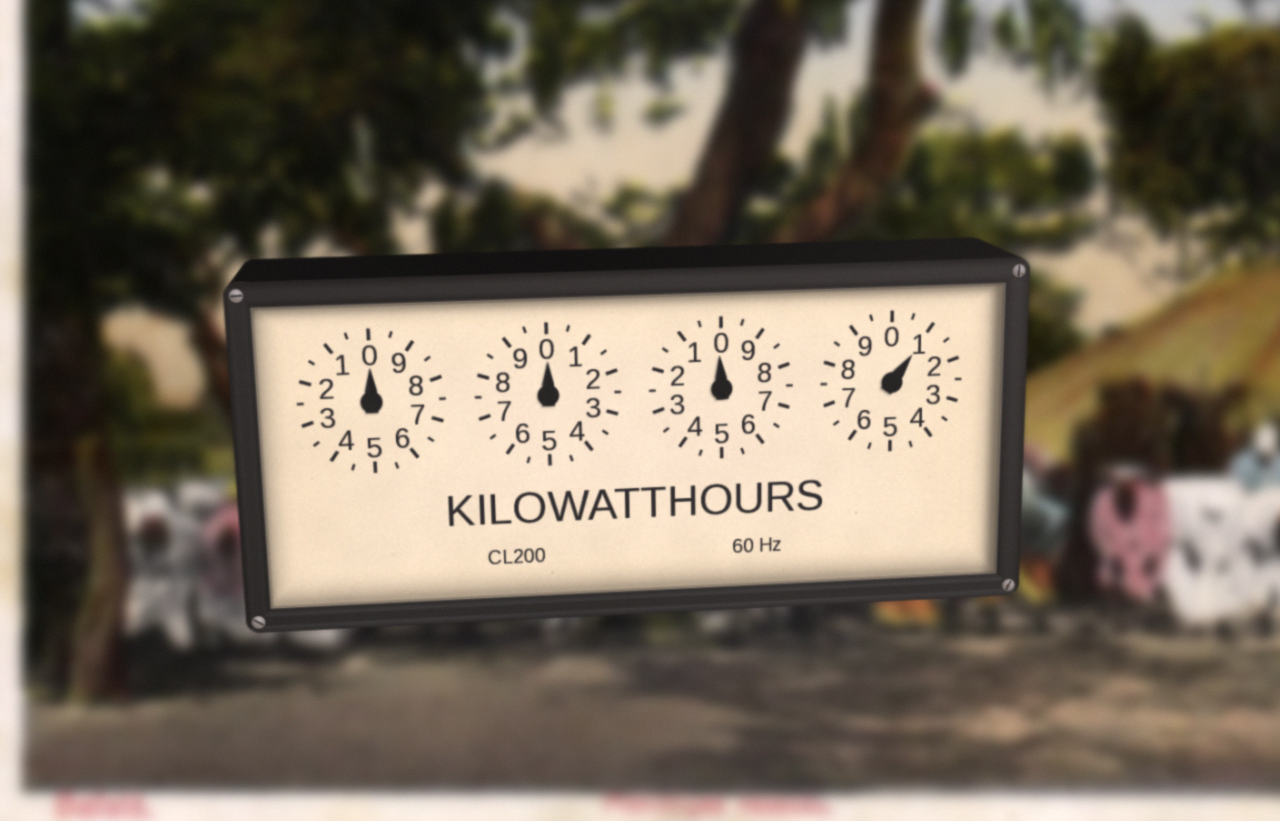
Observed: 1 kWh
